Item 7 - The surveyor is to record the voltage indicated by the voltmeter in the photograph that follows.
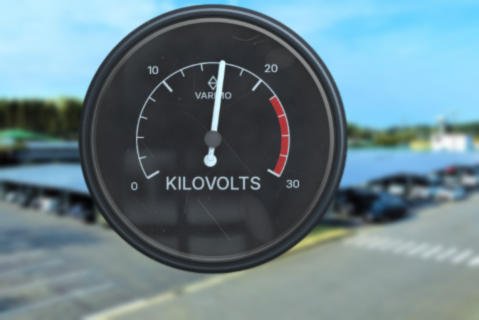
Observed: 16 kV
